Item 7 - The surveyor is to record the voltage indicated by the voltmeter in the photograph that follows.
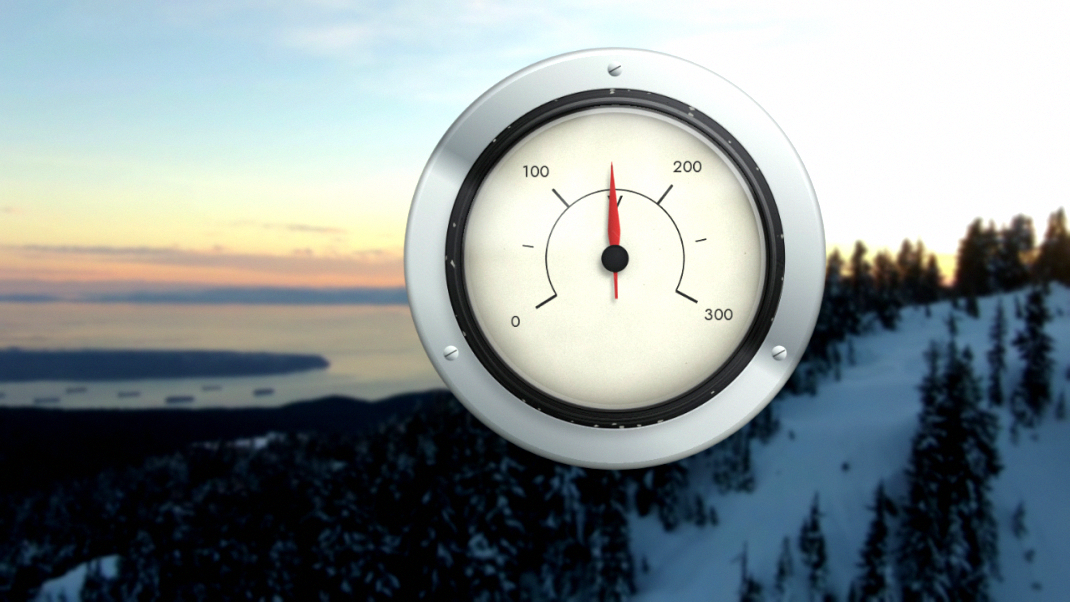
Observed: 150 V
